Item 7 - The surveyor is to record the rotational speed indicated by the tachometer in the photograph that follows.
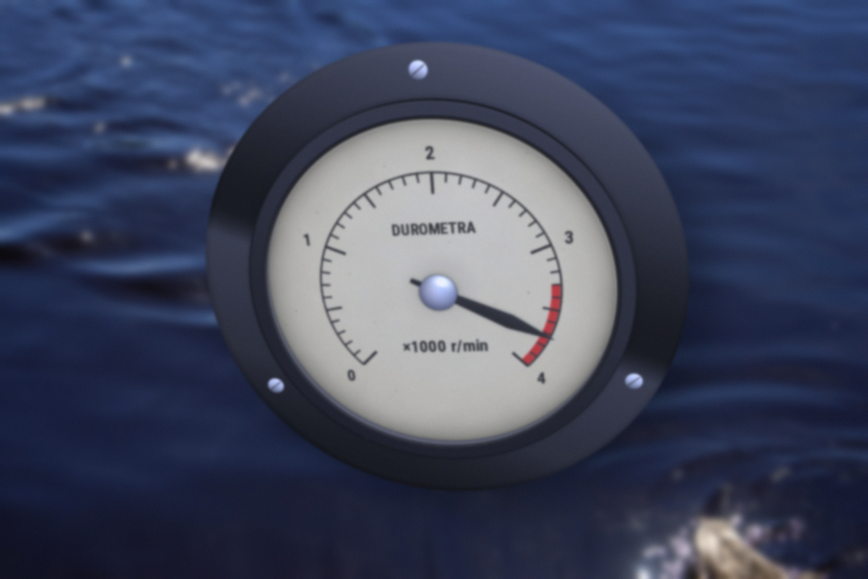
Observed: 3700 rpm
